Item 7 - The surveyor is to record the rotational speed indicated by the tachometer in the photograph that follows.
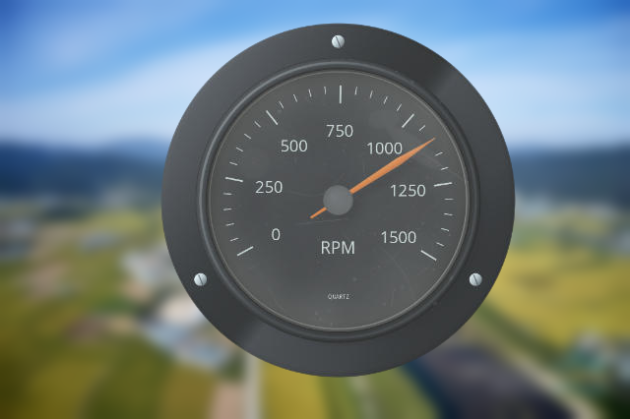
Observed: 1100 rpm
